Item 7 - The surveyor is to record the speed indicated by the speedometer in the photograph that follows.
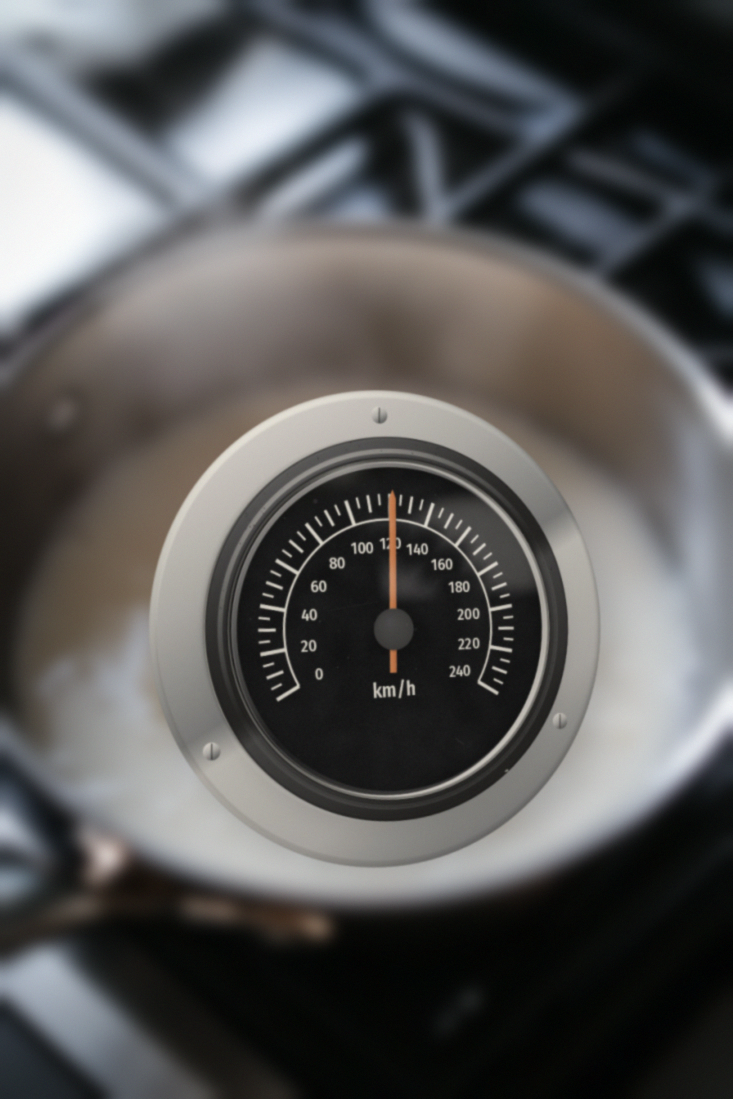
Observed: 120 km/h
